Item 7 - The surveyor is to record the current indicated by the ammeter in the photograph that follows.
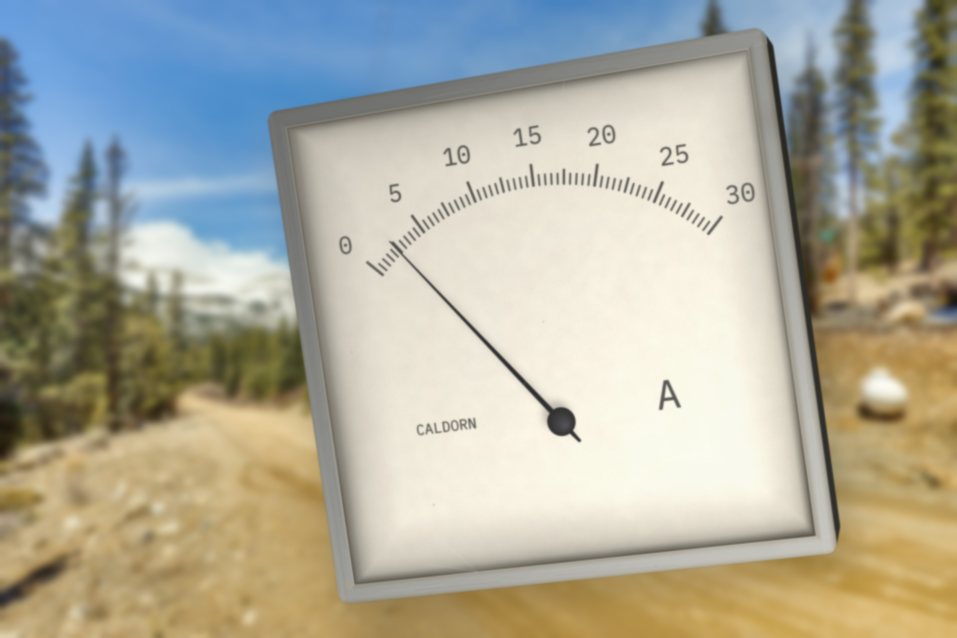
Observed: 2.5 A
